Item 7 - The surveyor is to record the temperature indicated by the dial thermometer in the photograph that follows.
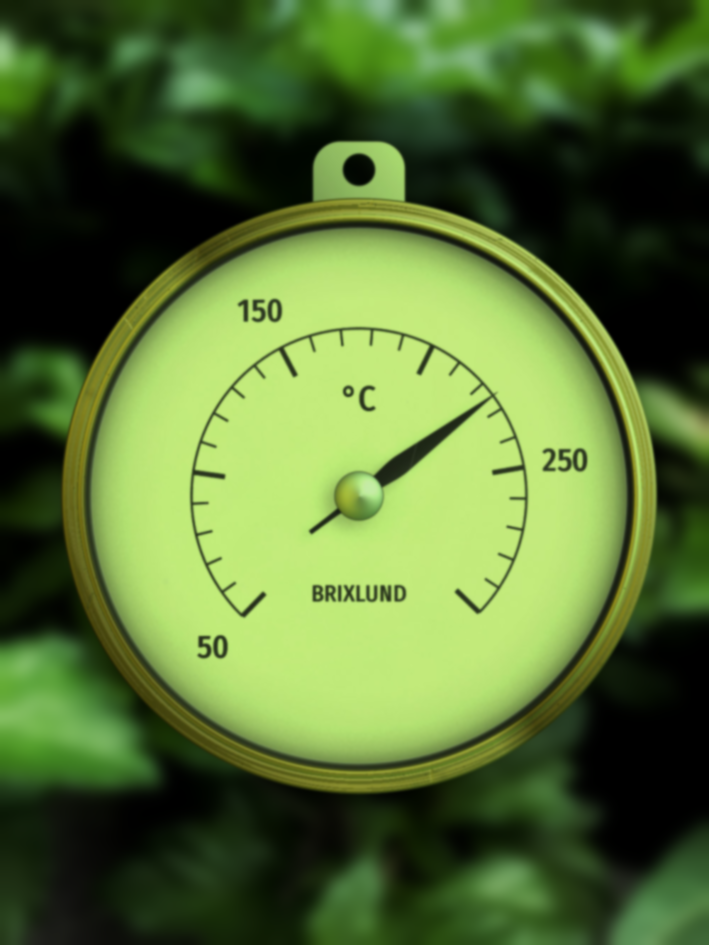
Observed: 225 °C
